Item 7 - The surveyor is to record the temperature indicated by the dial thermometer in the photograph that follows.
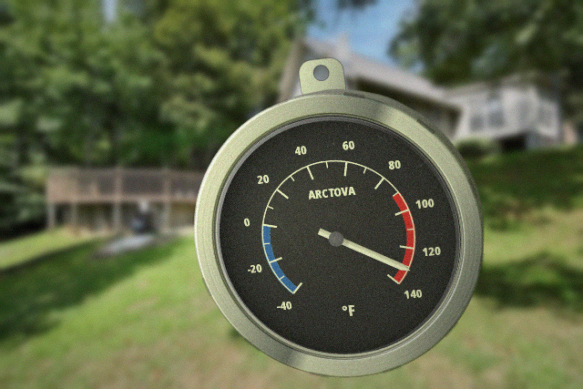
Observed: 130 °F
